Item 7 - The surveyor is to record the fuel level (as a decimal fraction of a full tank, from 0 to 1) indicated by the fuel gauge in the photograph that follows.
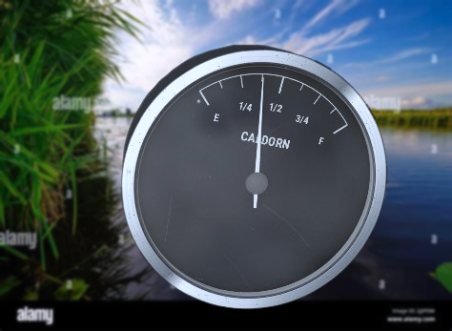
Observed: 0.375
